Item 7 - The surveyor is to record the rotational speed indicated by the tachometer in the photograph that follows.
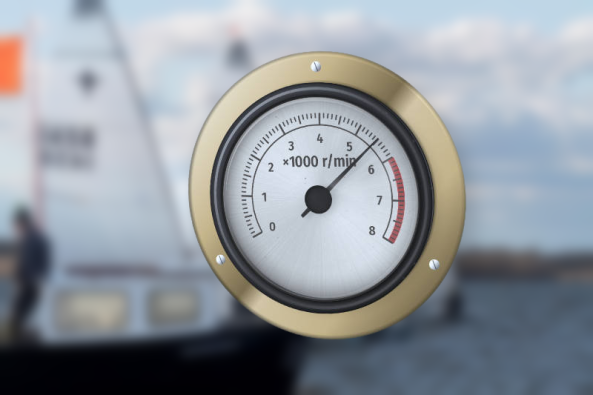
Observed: 5500 rpm
